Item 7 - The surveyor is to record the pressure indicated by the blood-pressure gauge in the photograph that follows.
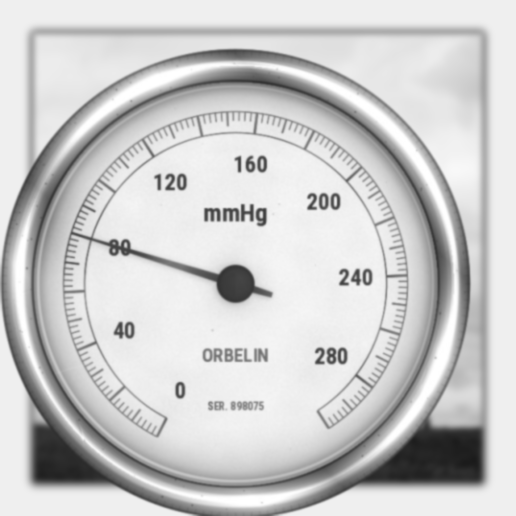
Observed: 80 mmHg
